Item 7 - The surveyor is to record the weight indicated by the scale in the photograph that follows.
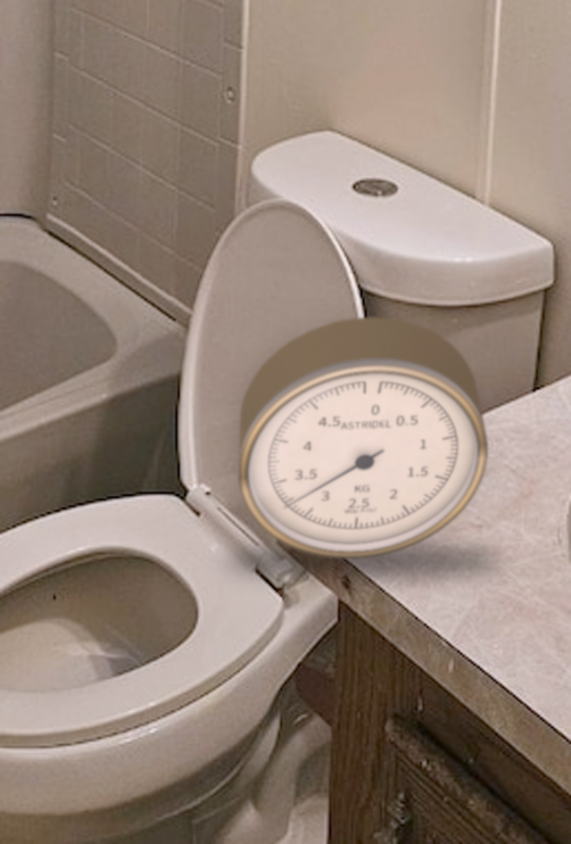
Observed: 3.25 kg
